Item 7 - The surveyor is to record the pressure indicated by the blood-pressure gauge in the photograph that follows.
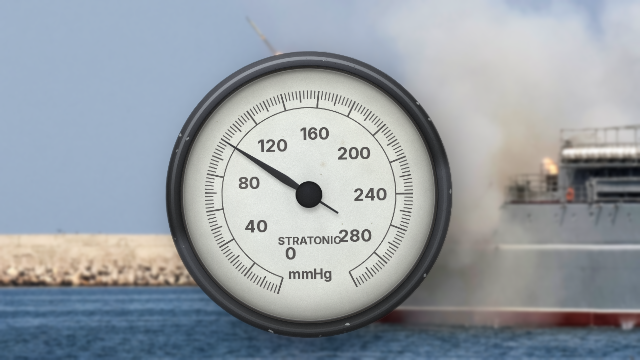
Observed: 100 mmHg
